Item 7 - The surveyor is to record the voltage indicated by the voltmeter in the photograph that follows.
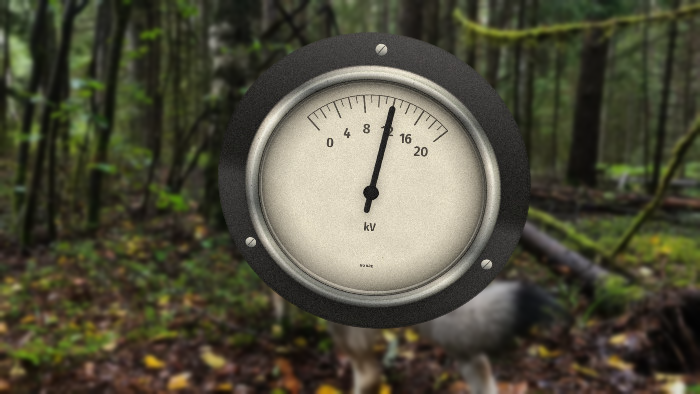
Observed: 12 kV
